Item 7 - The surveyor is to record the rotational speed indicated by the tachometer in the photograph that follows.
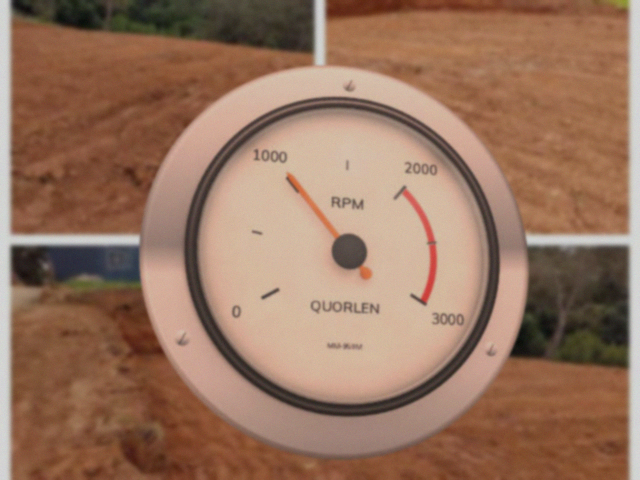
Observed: 1000 rpm
